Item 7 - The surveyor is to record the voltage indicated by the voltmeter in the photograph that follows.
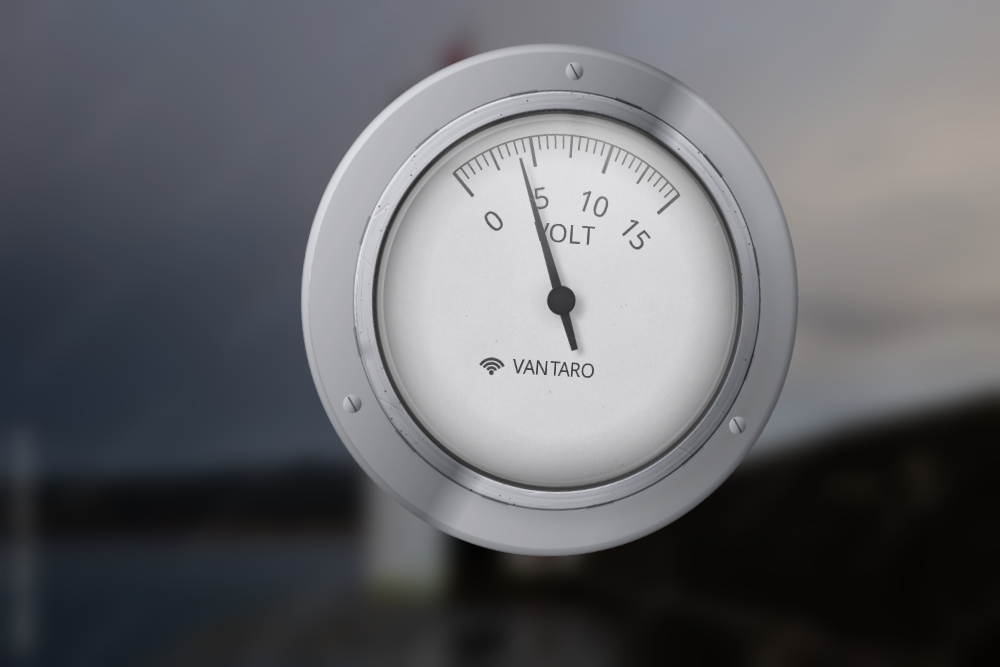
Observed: 4 V
